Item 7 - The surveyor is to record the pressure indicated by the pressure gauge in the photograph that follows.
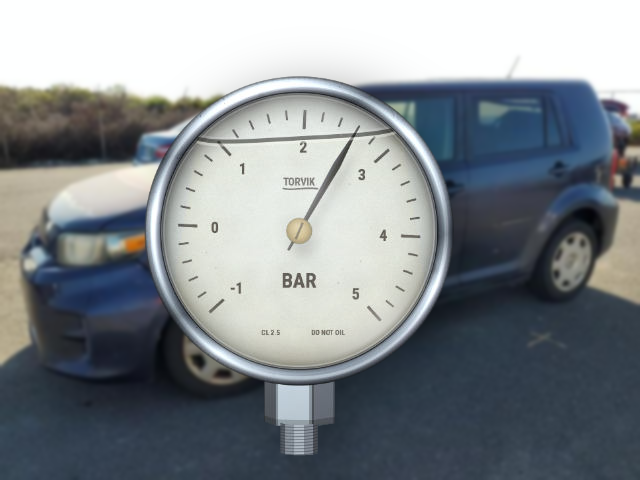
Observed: 2.6 bar
